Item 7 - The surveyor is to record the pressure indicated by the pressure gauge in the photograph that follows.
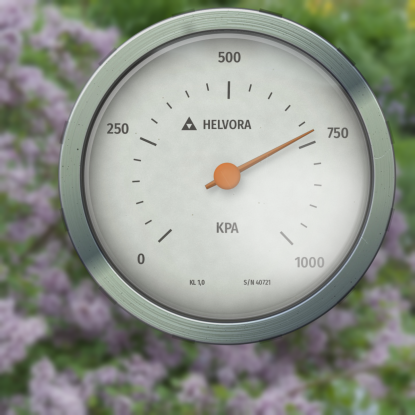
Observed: 725 kPa
